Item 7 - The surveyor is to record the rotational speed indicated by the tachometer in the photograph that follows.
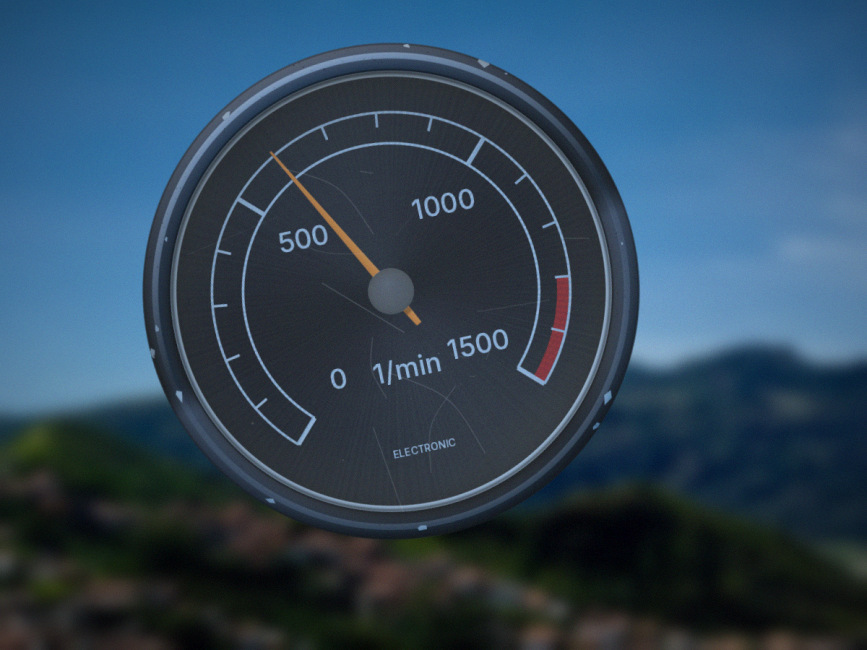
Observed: 600 rpm
